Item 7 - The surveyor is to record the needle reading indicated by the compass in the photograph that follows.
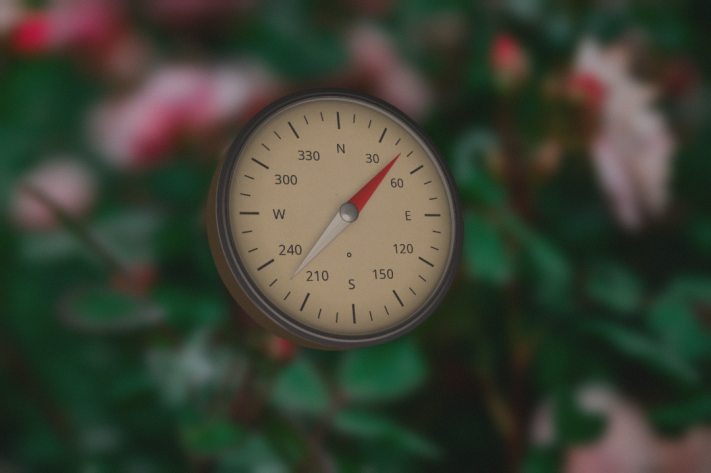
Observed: 45 °
